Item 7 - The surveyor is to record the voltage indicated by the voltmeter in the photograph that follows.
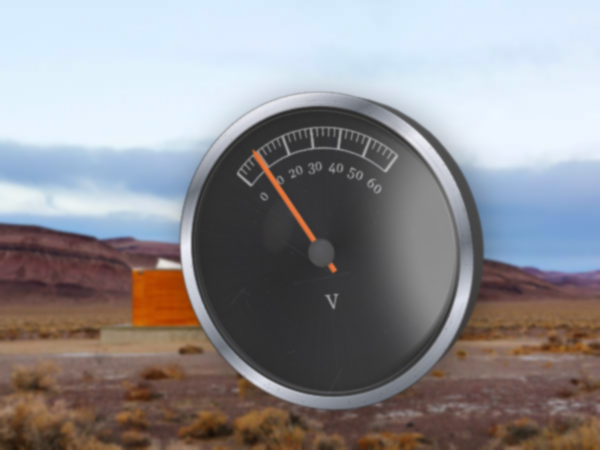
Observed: 10 V
